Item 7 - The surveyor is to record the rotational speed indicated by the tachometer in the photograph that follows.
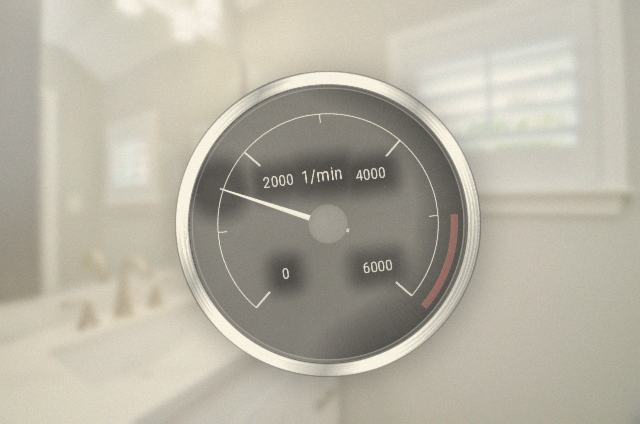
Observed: 1500 rpm
